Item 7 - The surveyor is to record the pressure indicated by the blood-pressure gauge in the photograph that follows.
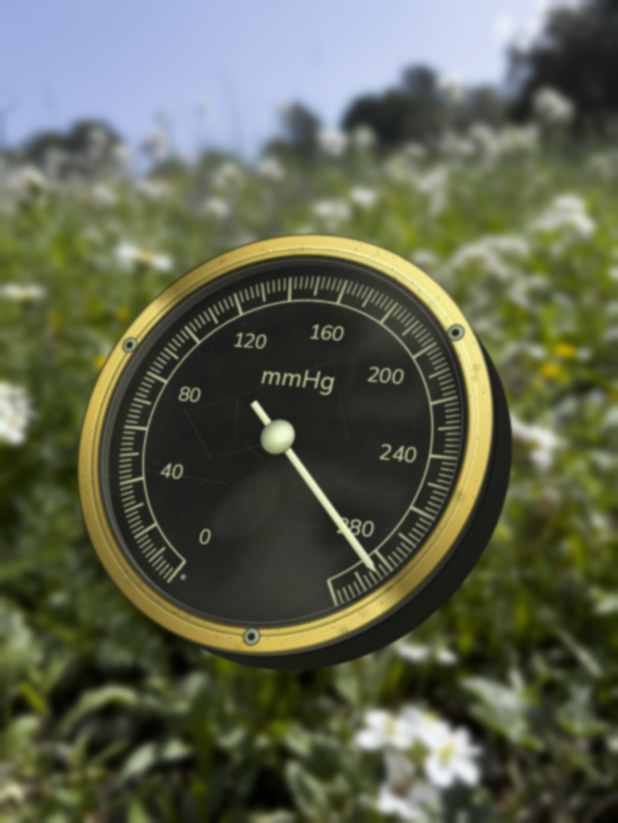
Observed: 284 mmHg
